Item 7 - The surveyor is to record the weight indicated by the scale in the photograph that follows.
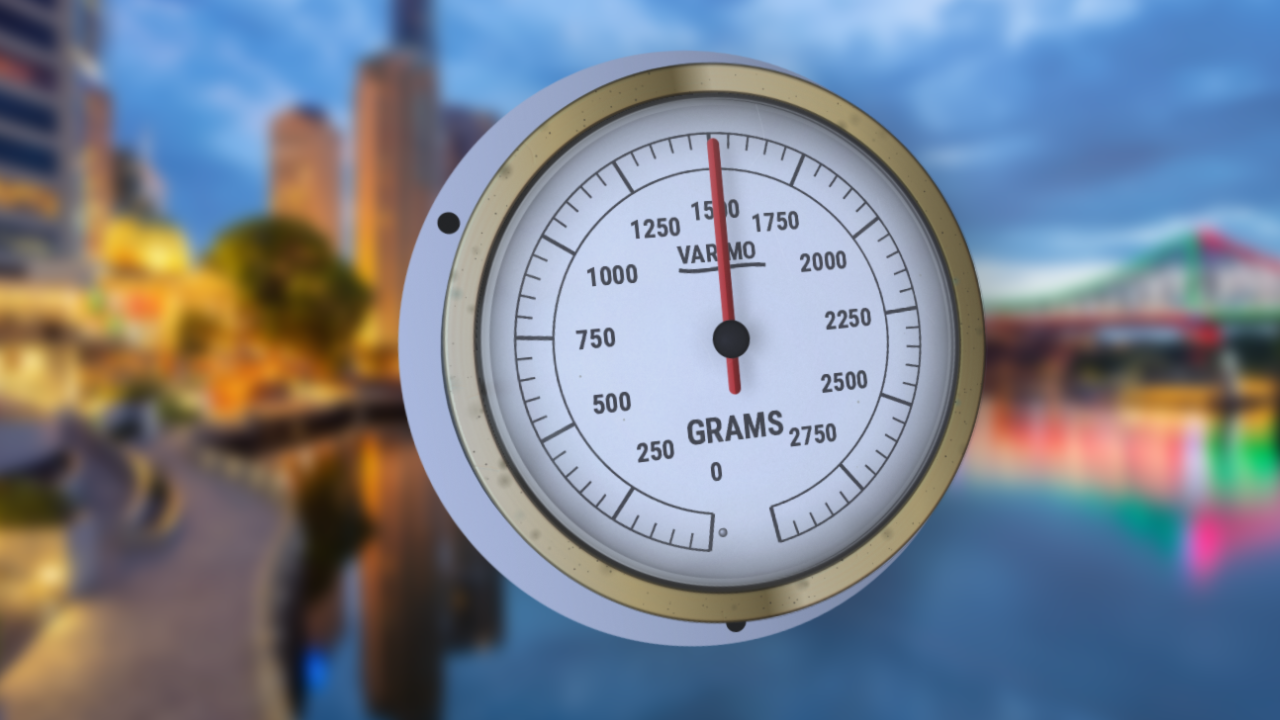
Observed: 1500 g
